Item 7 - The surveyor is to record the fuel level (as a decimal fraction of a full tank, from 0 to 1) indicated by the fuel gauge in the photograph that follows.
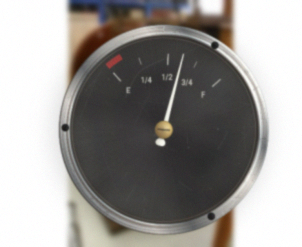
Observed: 0.625
